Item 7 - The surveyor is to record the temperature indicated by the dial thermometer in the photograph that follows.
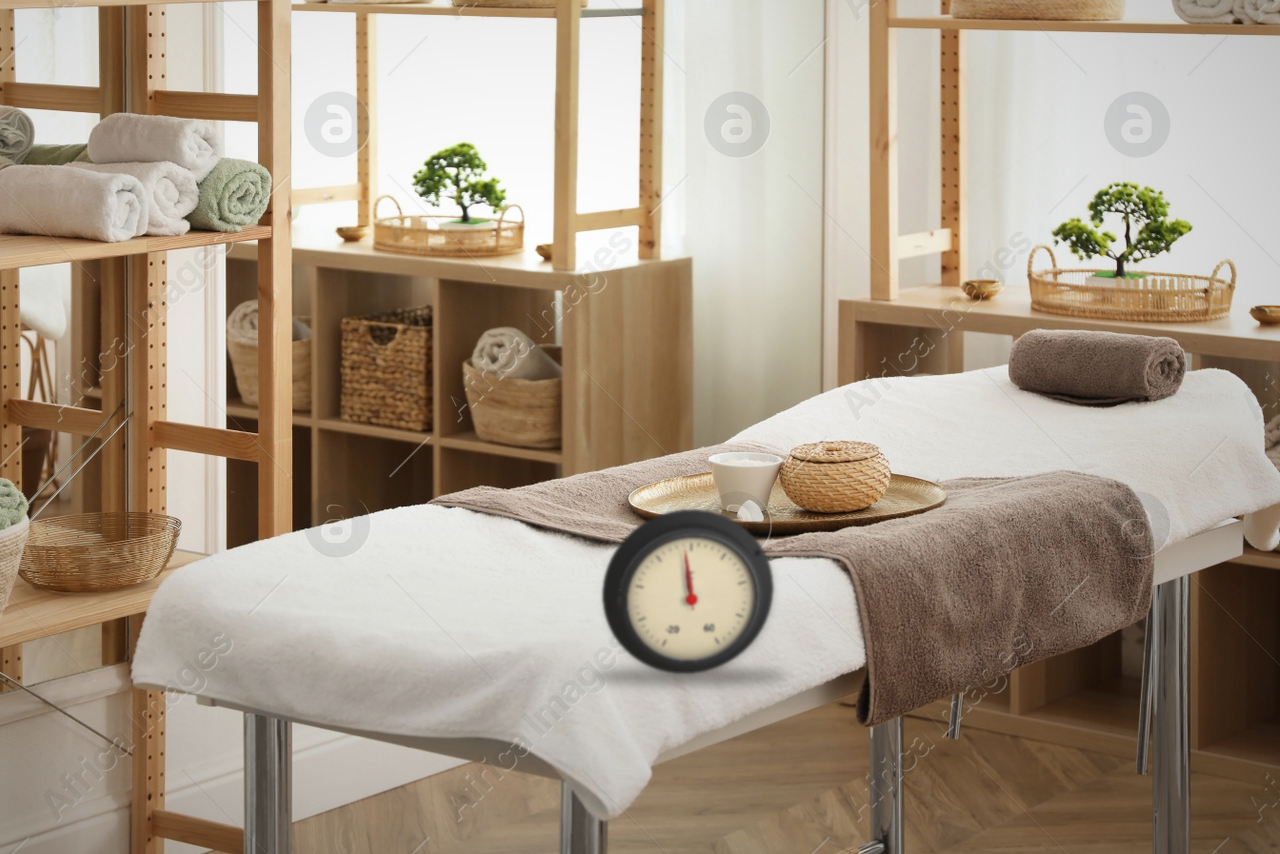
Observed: 18 °C
